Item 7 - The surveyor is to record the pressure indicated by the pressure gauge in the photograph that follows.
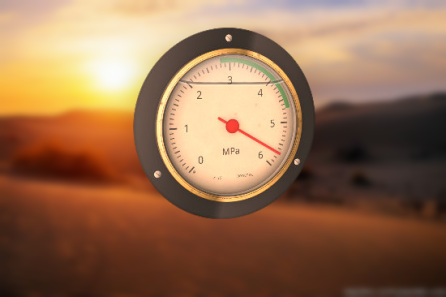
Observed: 5.7 MPa
